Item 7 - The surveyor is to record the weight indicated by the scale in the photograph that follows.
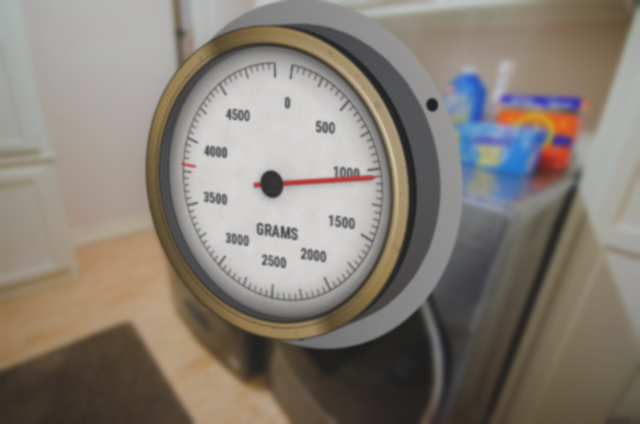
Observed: 1050 g
